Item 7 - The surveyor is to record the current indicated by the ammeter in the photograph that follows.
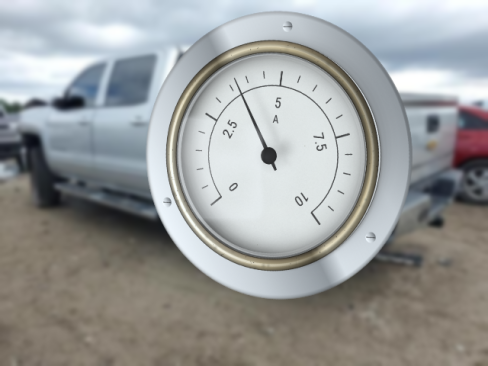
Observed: 3.75 A
